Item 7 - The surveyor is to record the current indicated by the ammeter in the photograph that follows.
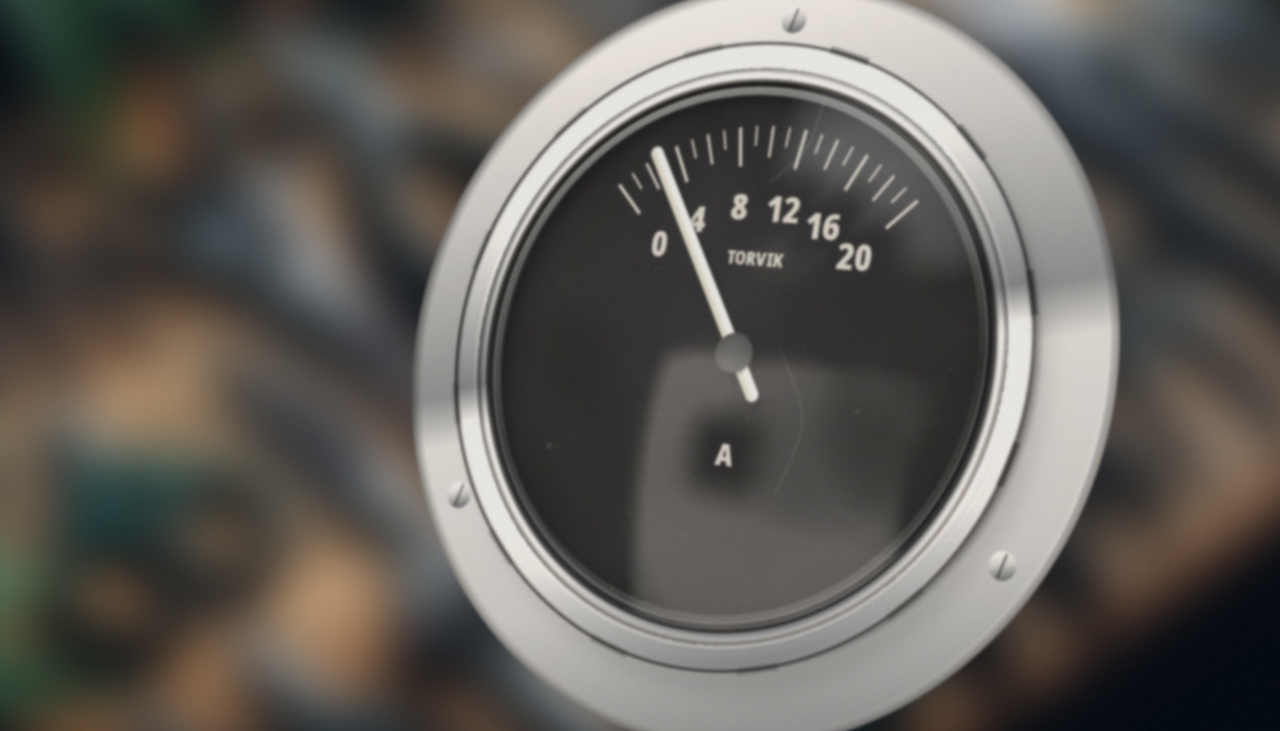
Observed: 3 A
